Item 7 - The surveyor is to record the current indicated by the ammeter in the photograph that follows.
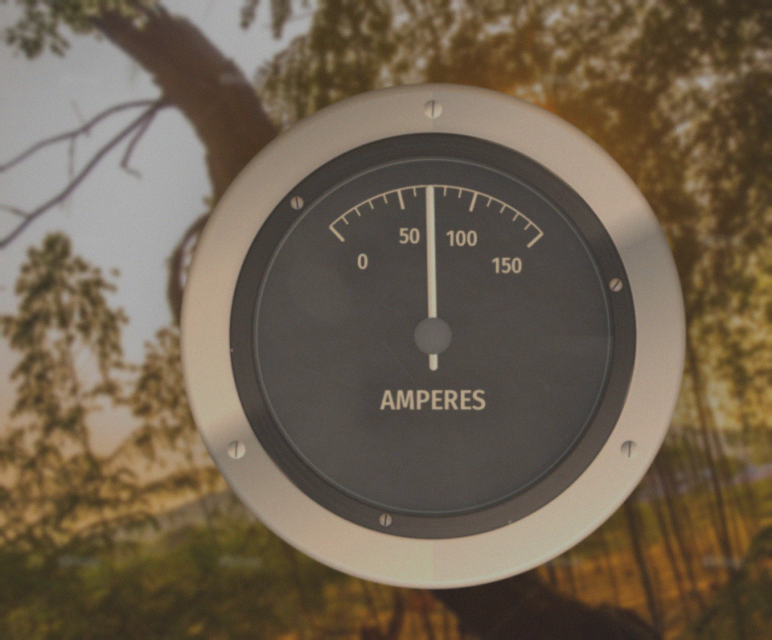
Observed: 70 A
